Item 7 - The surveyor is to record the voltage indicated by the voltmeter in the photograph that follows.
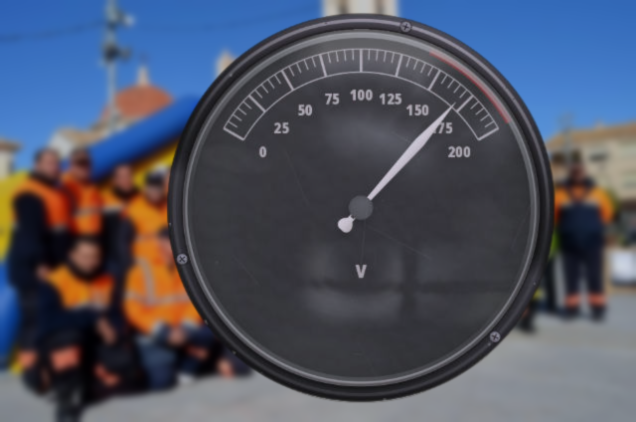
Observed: 170 V
